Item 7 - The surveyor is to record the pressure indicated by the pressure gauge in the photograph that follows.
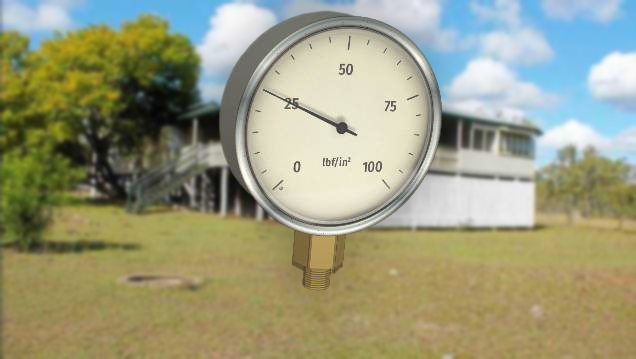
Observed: 25 psi
